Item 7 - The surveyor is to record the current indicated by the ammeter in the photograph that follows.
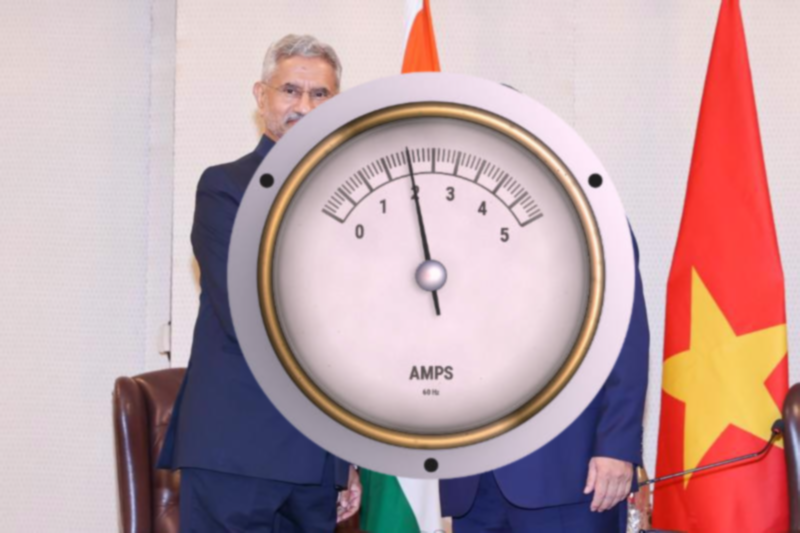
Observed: 2 A
